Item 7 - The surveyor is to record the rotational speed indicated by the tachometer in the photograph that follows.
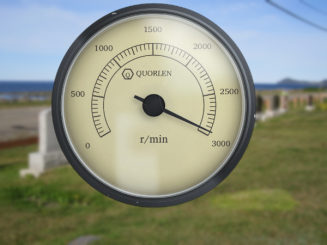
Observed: 2950 rpm
